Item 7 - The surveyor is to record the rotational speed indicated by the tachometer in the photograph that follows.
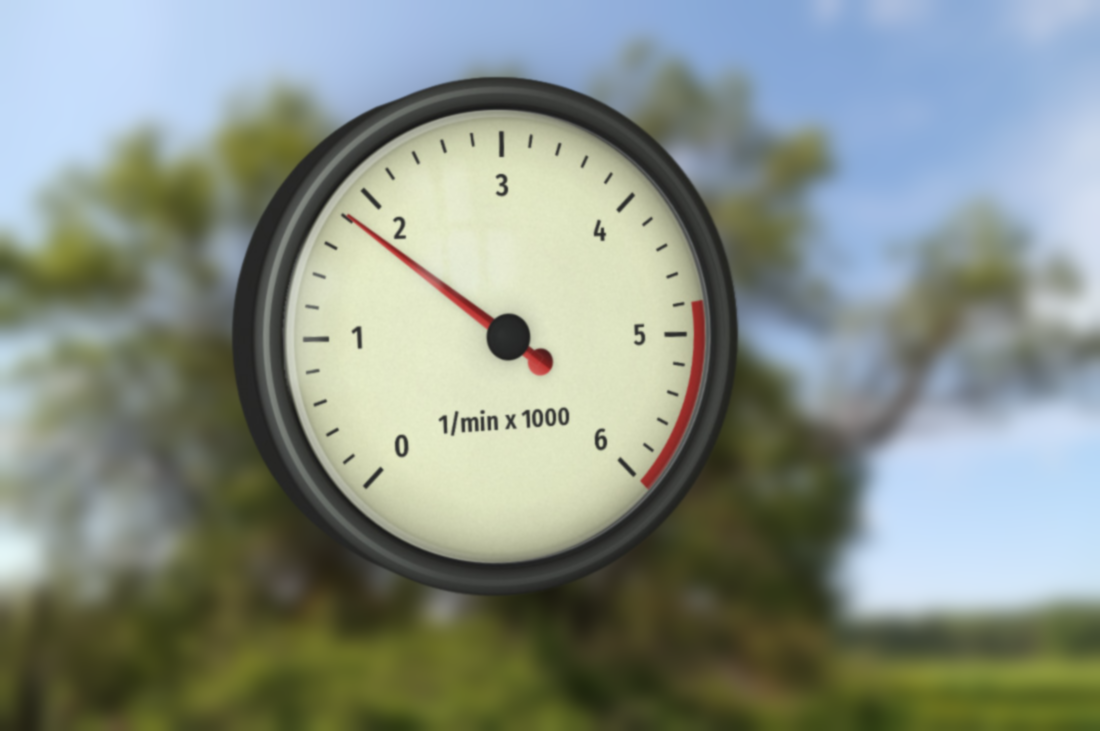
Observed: 1800 rpm
